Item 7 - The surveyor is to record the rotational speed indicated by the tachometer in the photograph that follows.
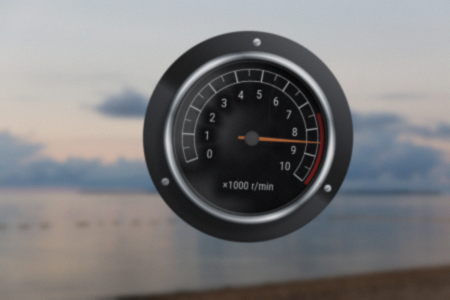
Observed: 8500 rpm
